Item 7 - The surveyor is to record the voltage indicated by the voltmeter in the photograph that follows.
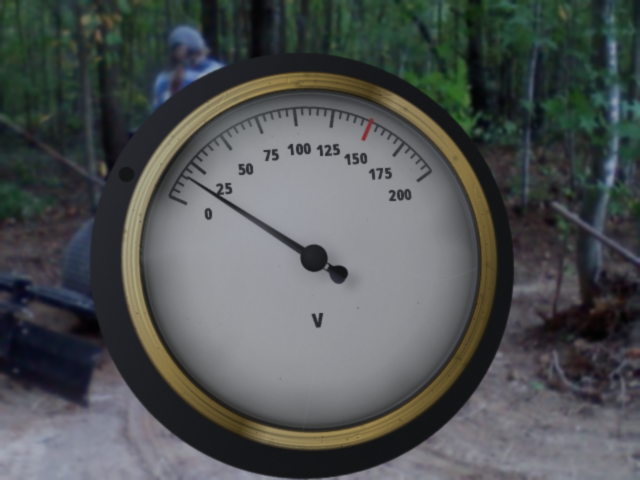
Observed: 15 V
